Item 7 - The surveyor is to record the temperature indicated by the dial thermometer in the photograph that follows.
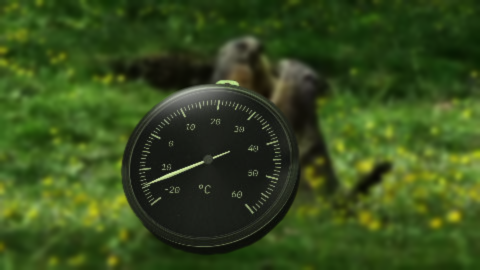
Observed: -15 °C
